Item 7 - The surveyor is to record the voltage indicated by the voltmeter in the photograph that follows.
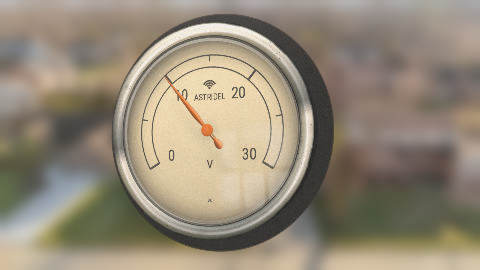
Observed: 10 V
